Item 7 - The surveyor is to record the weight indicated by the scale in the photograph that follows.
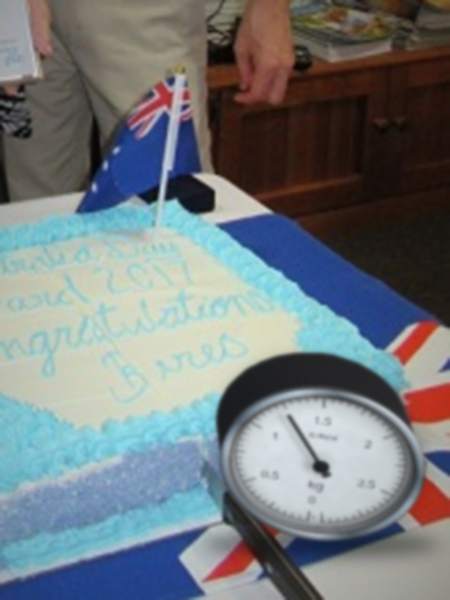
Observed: 1.25 kg
